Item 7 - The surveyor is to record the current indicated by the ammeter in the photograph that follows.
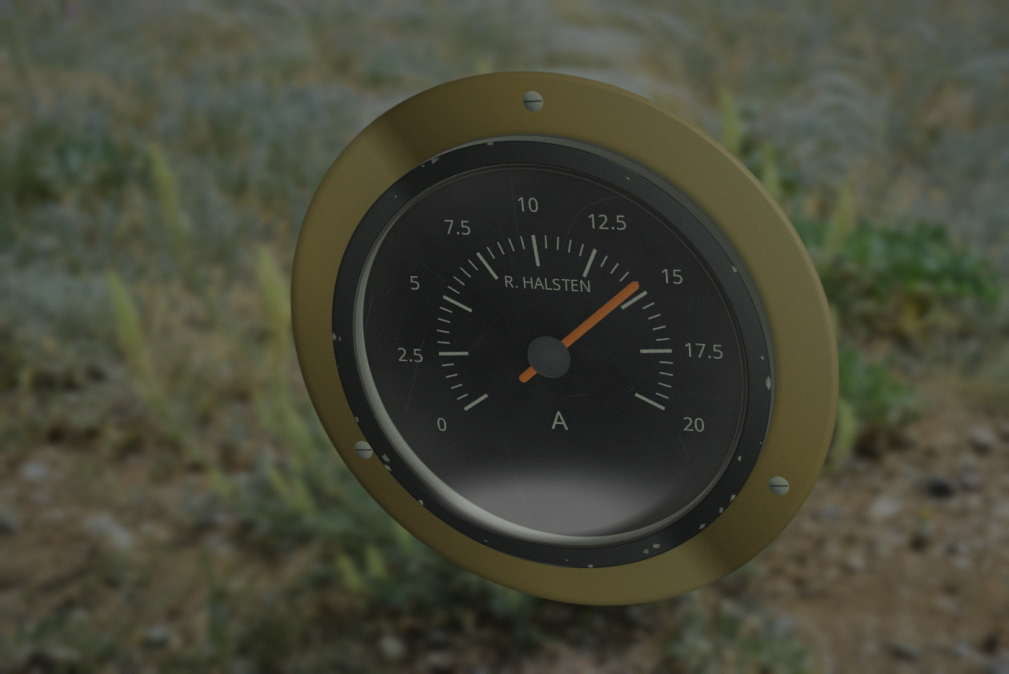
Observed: 14.5 A
